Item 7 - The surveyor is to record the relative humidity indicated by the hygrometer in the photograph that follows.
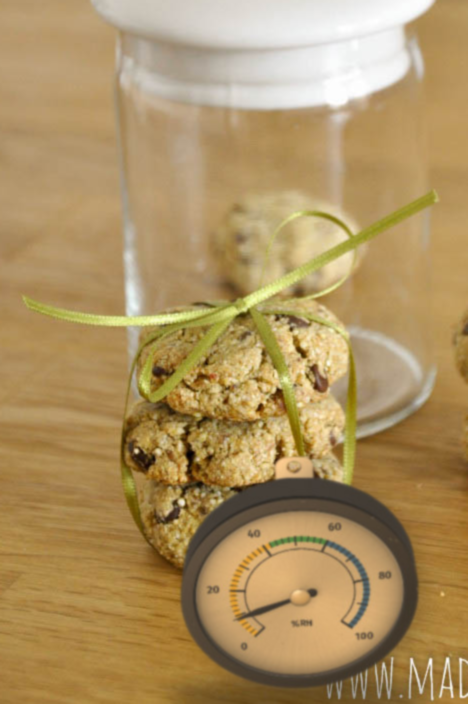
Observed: 10 %
